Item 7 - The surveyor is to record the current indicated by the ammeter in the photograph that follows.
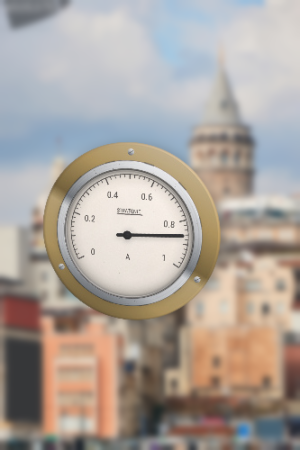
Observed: 0.86 A
